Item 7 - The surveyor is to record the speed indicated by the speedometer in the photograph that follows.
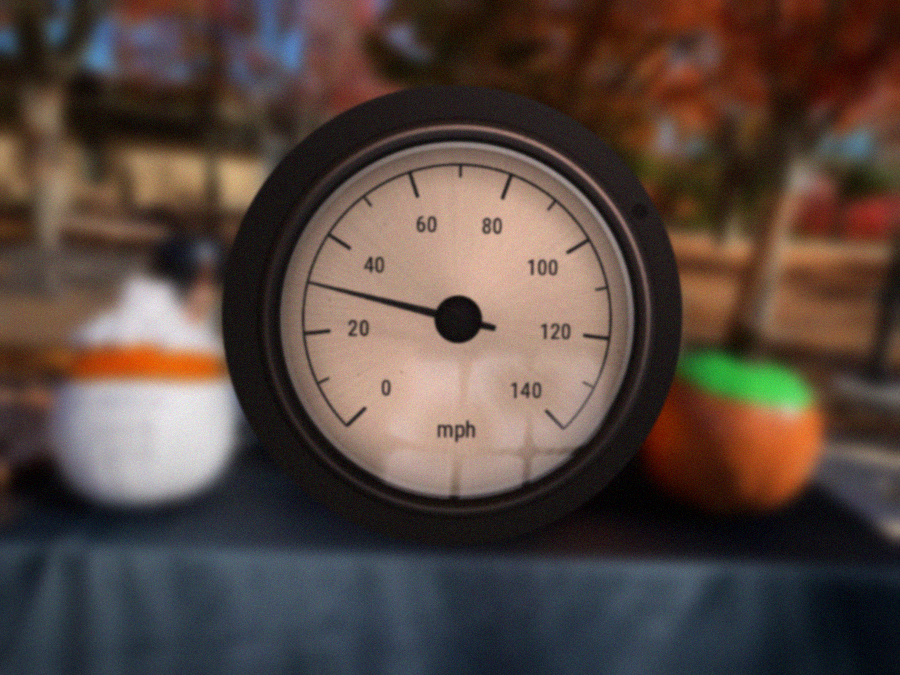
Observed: 30 mph
